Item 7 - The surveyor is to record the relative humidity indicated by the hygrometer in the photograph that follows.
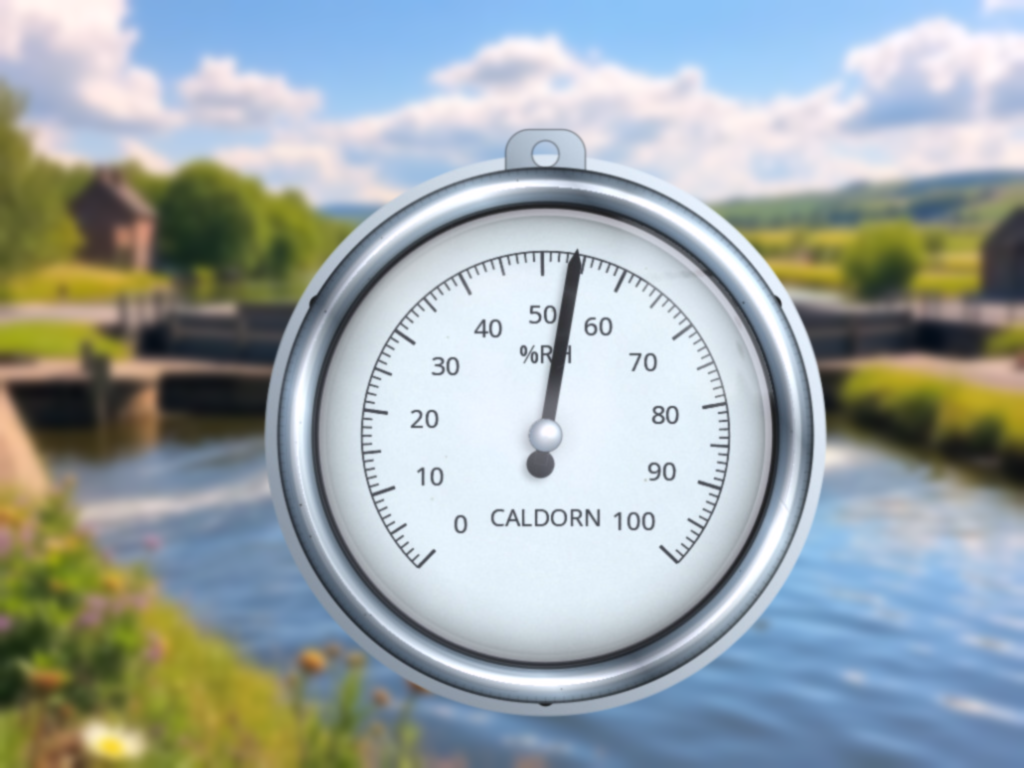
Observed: 54 %
